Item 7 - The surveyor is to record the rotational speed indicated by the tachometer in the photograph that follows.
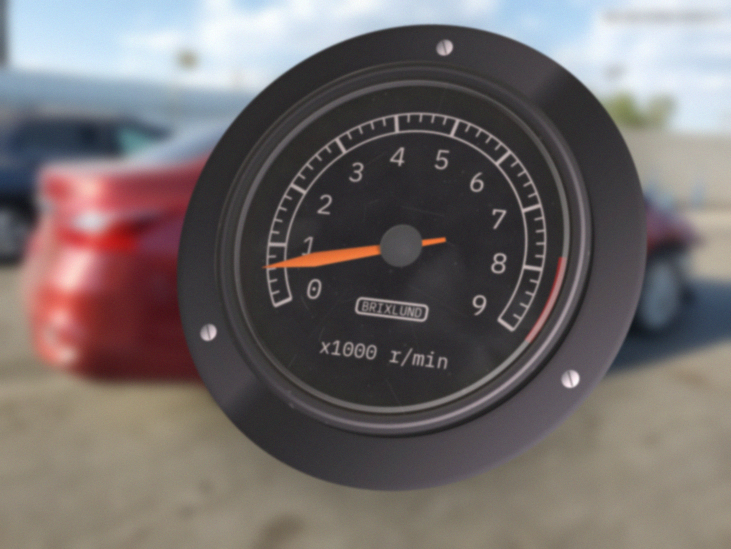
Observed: 600 rpm
